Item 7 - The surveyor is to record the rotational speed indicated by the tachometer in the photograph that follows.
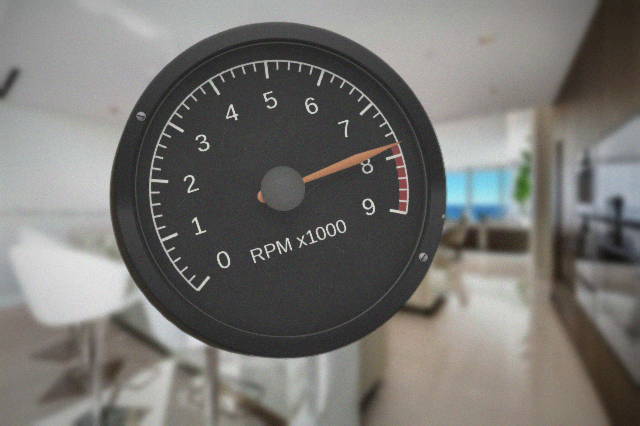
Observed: 7800 rpm
